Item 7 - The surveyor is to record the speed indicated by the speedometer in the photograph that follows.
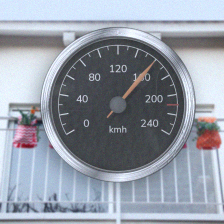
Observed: 160 km/h
